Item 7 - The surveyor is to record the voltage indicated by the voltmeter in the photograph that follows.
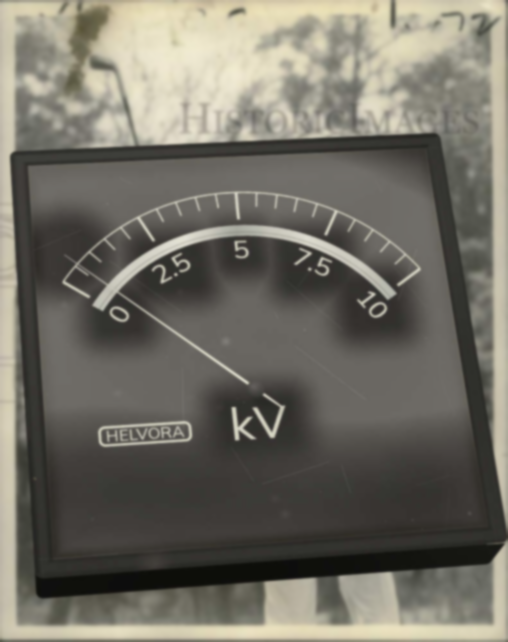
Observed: 0.5 kV
